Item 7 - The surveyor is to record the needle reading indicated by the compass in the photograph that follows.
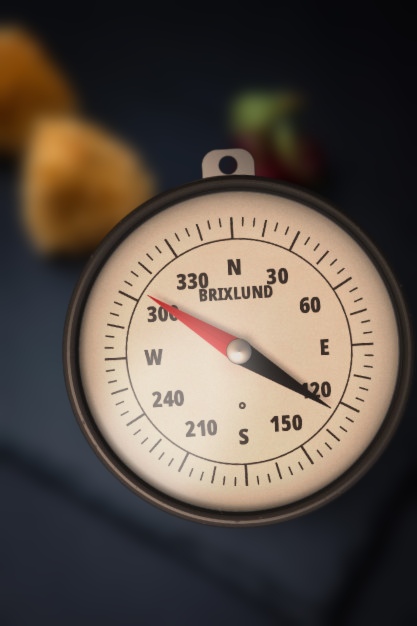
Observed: 305 °
